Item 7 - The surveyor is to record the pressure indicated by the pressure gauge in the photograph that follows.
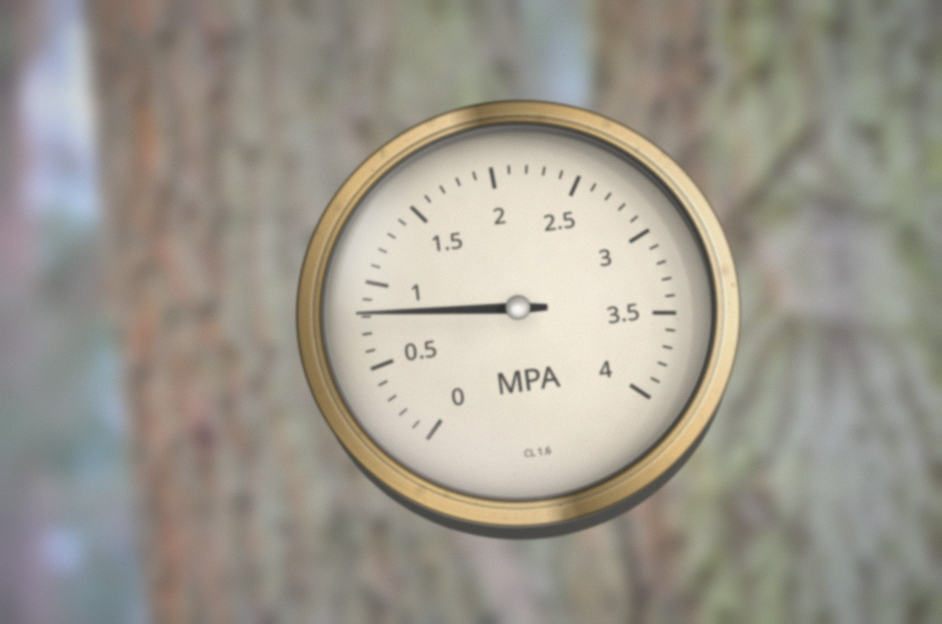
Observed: 0.8 MPa
